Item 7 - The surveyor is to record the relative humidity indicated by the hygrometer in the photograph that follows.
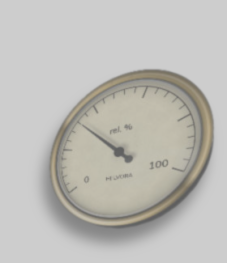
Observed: 32 %
